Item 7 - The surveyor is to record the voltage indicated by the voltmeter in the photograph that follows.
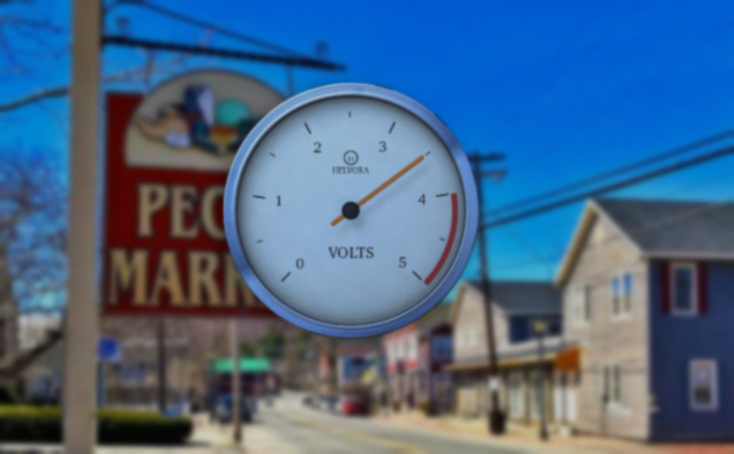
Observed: 3.5 V
